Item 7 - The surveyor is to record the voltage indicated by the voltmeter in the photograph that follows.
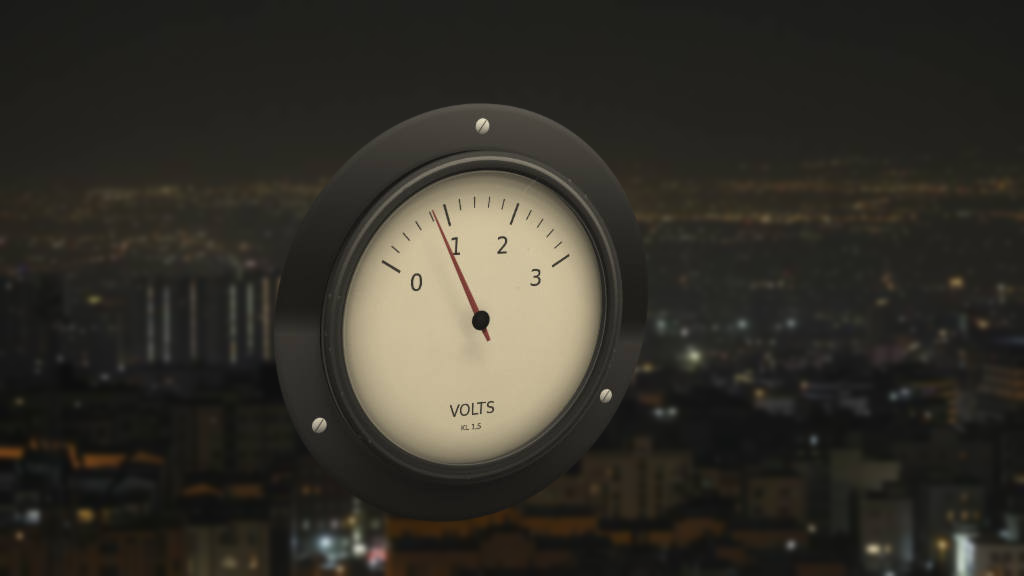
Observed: 0.8 V
